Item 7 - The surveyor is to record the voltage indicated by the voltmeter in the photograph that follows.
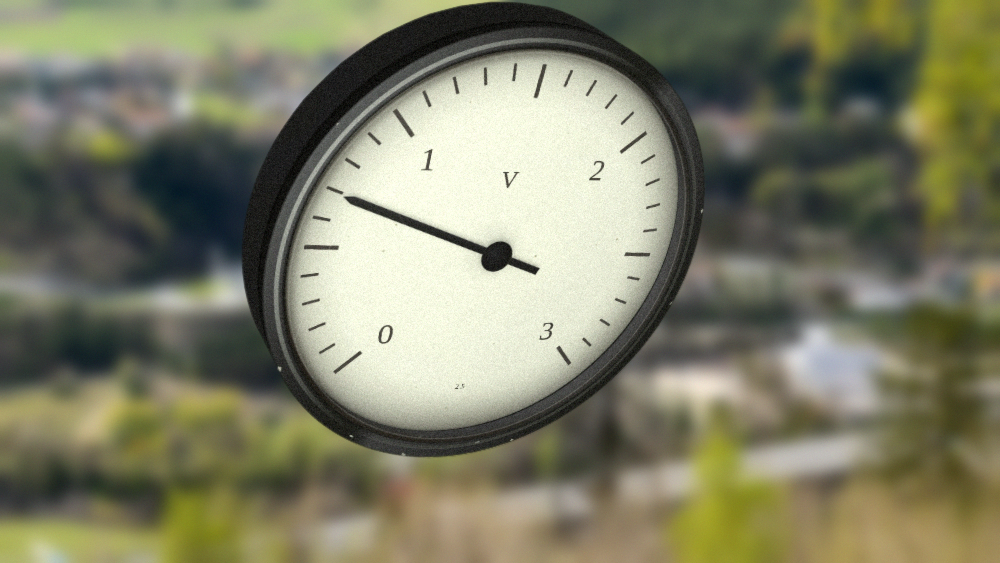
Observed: 0.7 V
